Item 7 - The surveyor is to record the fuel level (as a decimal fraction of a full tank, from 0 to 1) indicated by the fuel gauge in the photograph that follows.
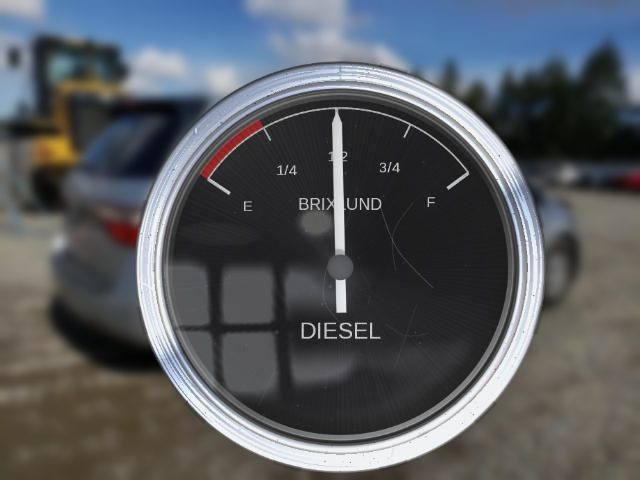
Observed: 0.5
